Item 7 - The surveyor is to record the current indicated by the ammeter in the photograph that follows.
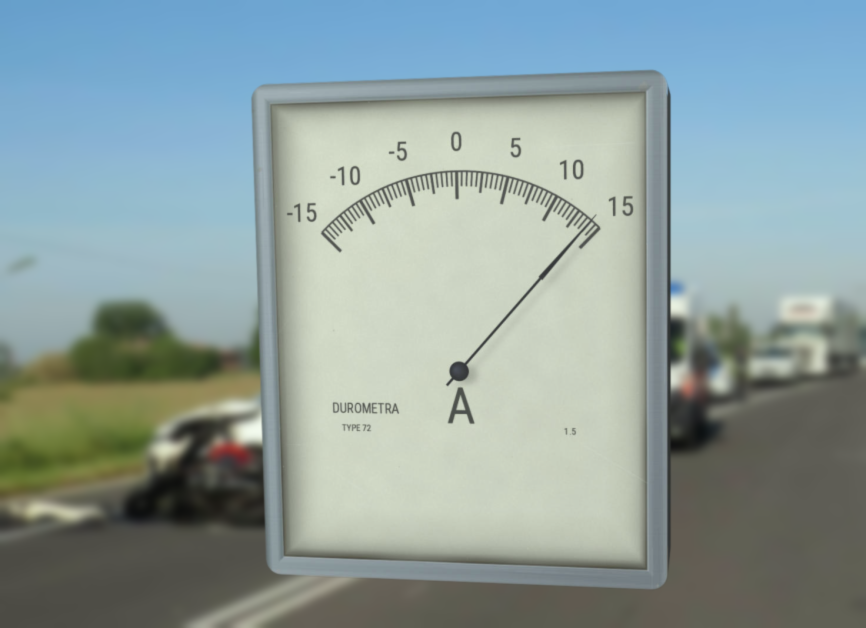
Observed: 14 A
